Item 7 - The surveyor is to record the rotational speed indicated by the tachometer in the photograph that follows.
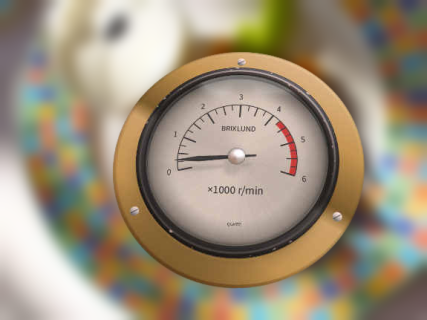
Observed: 250 rpm
